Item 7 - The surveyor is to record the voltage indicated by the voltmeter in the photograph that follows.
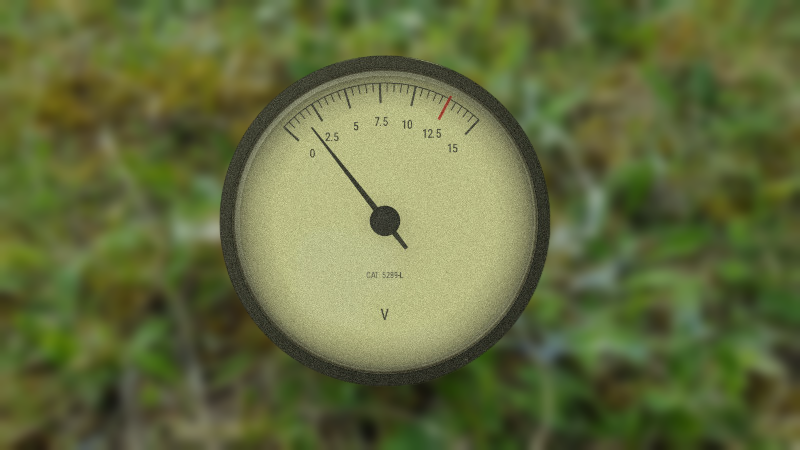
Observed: 1.5 V
